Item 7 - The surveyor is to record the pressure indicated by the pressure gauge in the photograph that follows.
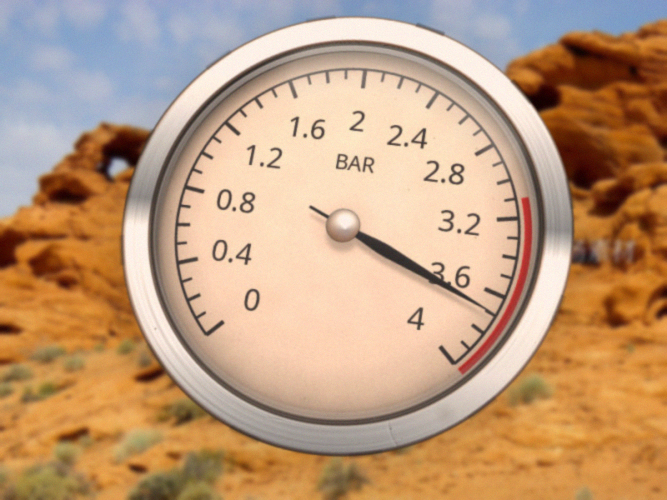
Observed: 3.7 bar
